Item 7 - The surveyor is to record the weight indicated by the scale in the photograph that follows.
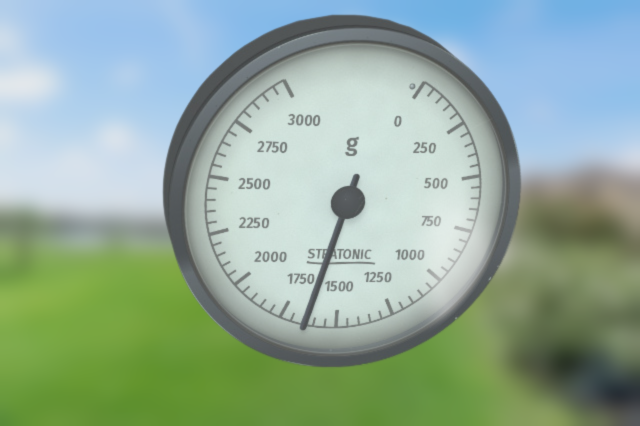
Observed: 1650 g
